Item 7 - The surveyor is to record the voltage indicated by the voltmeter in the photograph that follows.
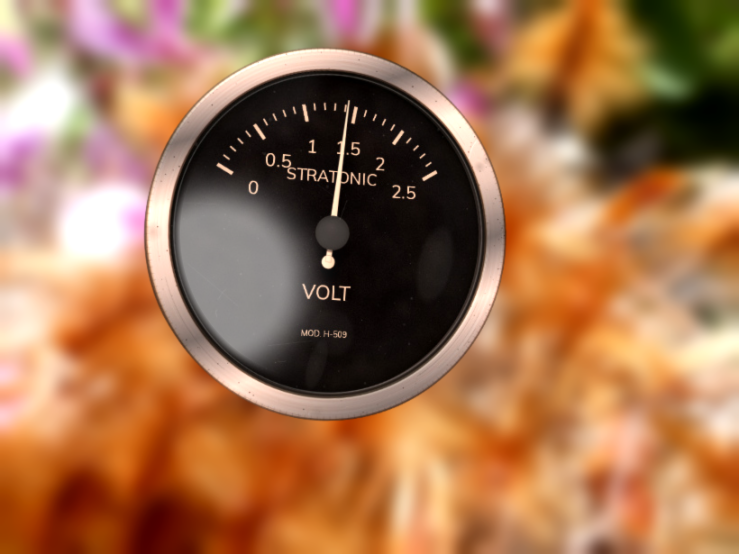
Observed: 1.4 V
